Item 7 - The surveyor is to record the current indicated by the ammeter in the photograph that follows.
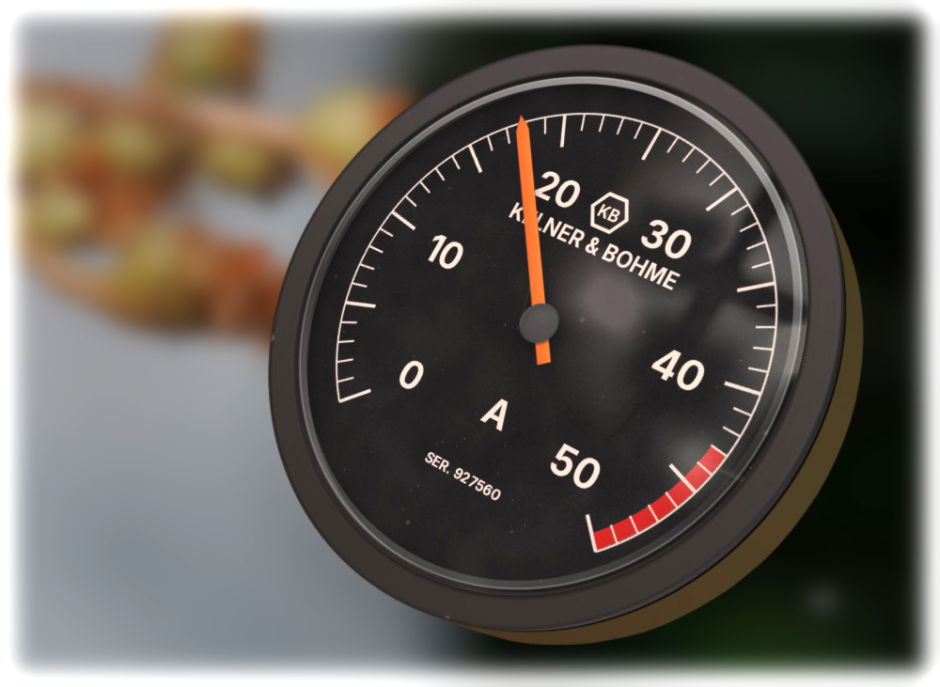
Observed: 18 A
